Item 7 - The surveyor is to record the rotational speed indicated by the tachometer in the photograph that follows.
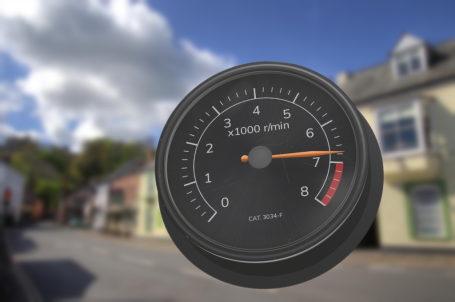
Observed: 6800 rpm
